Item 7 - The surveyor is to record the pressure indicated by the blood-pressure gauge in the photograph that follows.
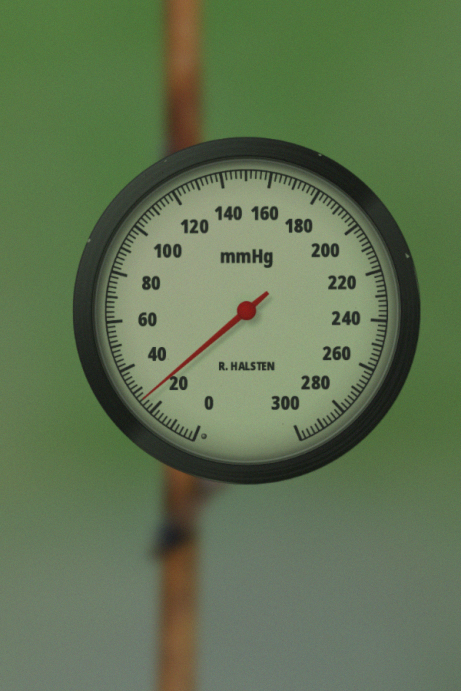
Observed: 26 mmHg
